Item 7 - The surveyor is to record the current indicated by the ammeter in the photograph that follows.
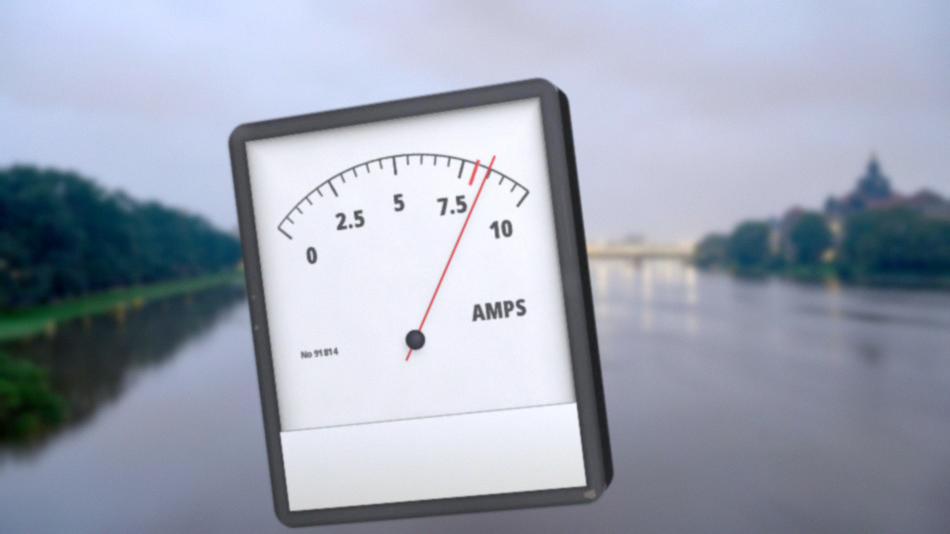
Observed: 8.5 A
